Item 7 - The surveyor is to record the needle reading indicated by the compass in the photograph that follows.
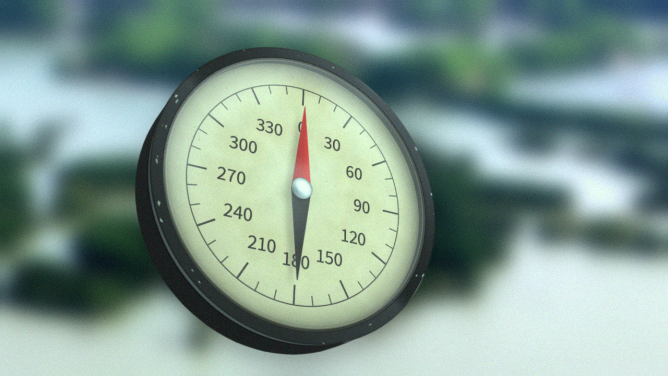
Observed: 0 °
